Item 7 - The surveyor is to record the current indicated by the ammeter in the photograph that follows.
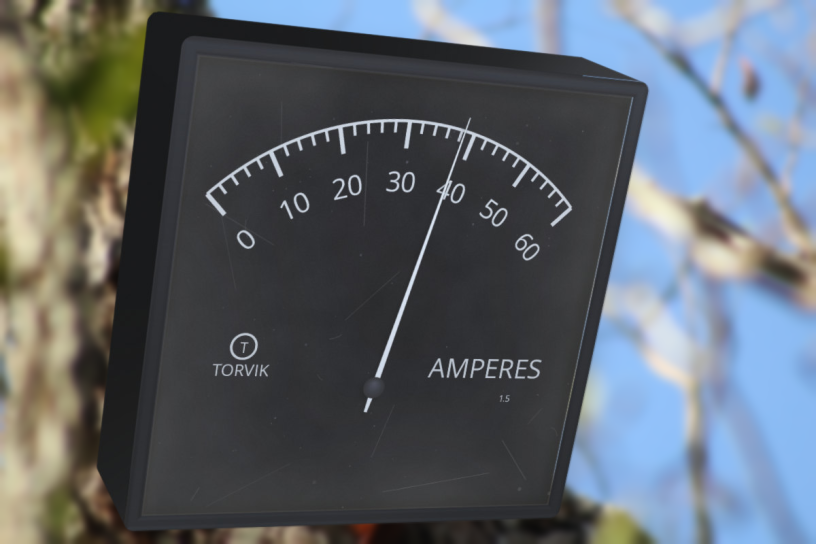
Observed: 38 A
